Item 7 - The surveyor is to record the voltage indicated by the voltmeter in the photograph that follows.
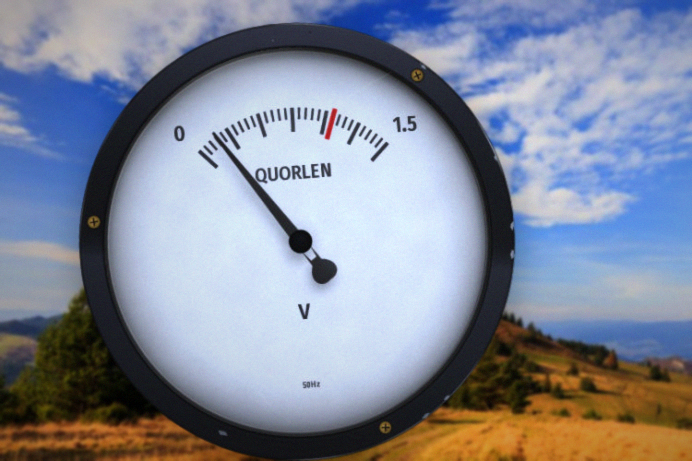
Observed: 0.15 V
